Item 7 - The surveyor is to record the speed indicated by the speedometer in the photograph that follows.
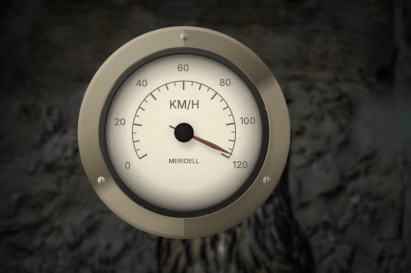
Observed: 117.5 km/h
